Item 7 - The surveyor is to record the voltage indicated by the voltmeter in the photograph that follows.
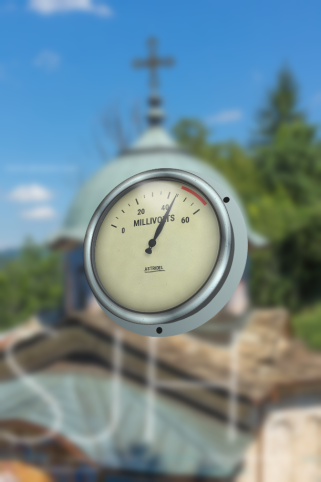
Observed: 45 mV
